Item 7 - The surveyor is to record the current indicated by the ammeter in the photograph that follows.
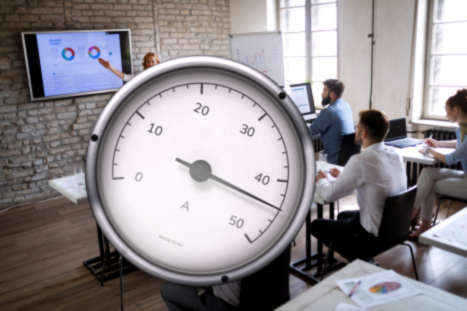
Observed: 44 A
